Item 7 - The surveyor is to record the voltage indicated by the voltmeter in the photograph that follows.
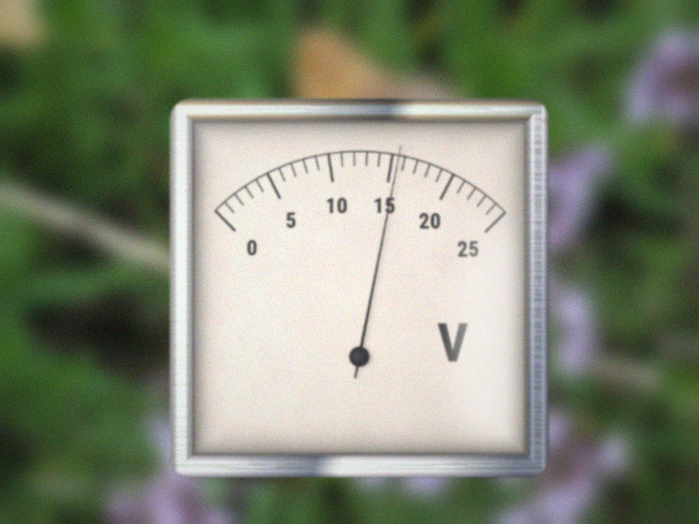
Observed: 15.5 V
